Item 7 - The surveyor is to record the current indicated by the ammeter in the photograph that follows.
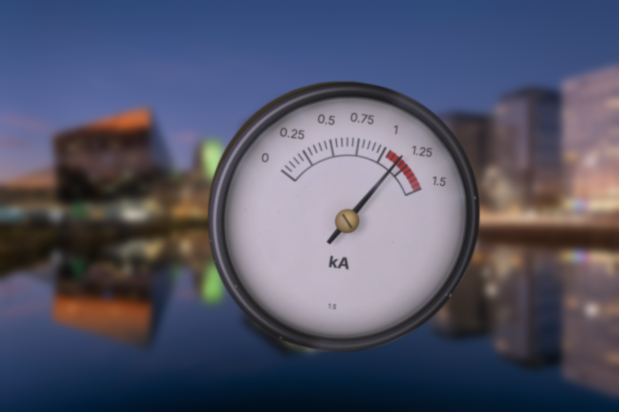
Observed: 1.15 kA
